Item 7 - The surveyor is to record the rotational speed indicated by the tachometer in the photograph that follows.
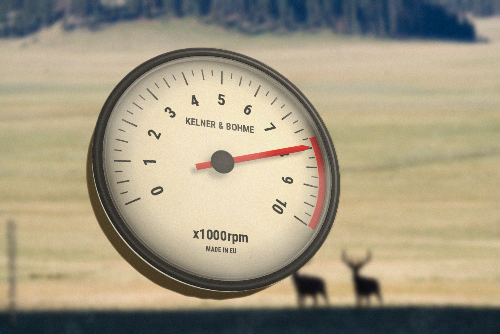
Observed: 8000 rpm
